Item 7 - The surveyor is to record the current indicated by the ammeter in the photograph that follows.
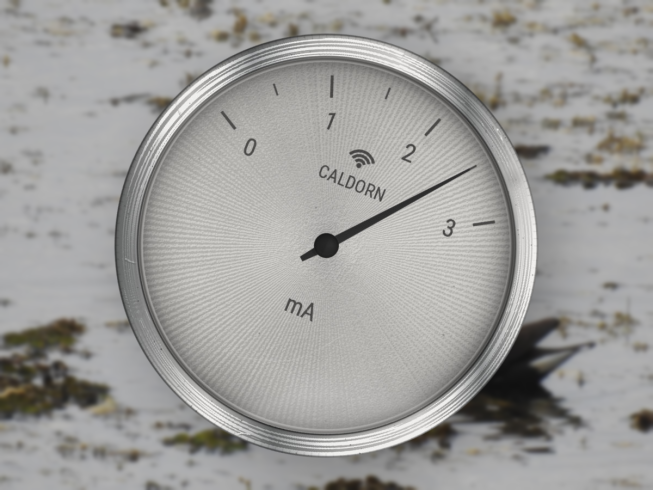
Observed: 2.5 mA
